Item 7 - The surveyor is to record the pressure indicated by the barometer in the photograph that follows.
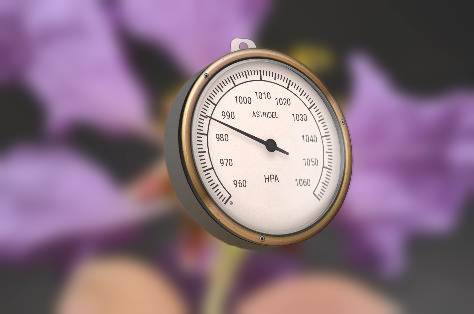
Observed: 985 hPa
